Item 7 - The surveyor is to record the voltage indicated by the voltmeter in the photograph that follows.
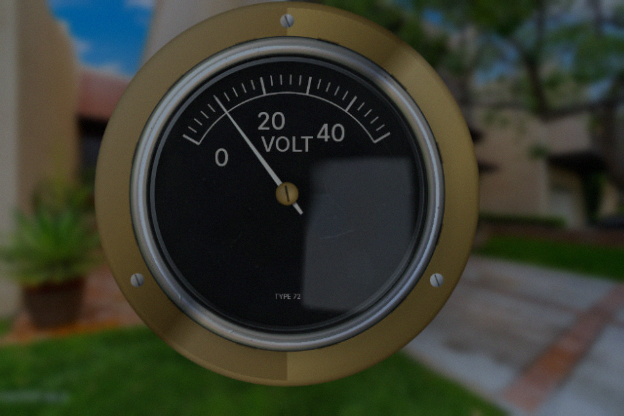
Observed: 10 V
